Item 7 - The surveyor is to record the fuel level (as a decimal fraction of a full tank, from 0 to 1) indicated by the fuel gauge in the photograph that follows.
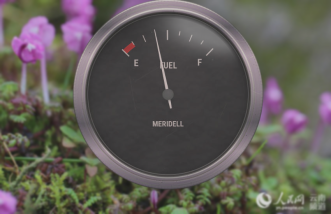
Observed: 0.375
